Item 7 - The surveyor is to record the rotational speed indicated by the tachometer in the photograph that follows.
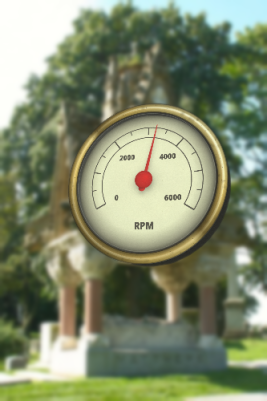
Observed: 3250 rpm
